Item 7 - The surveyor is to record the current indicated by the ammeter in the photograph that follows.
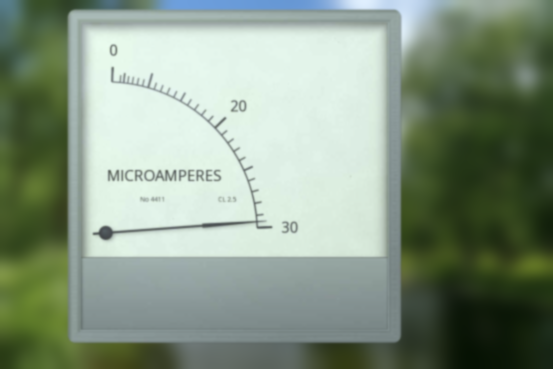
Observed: 29.5 µA
